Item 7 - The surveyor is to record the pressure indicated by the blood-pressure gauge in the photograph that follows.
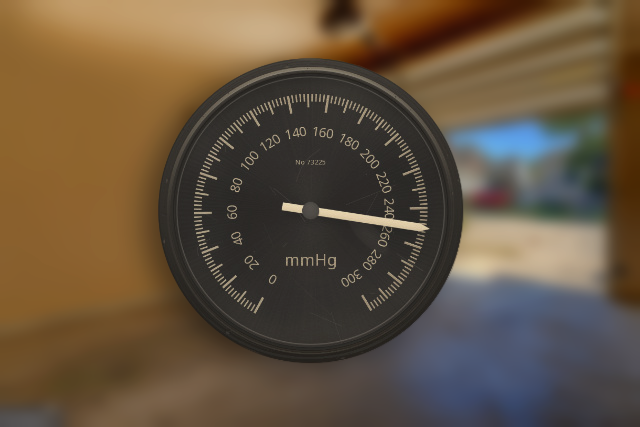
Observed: 250 mmHg
